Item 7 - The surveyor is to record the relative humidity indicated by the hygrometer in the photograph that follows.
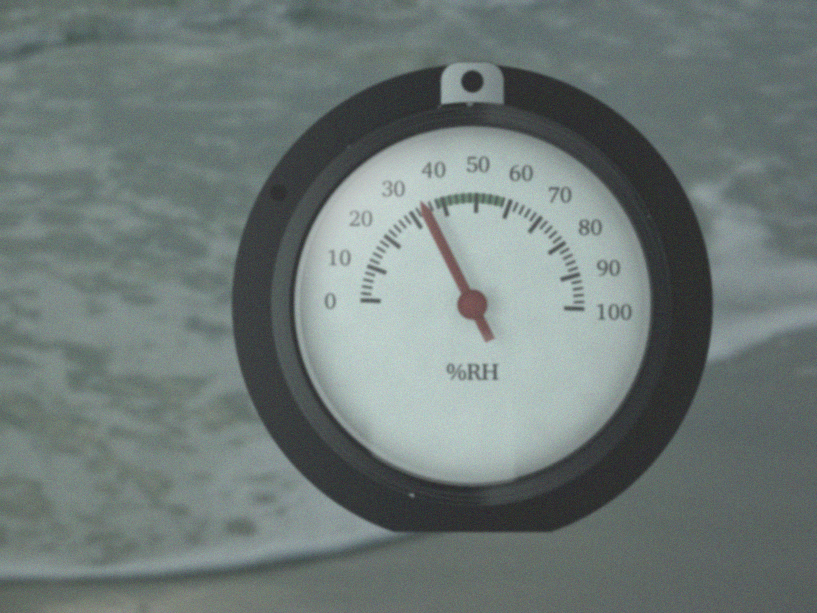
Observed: 34 %
